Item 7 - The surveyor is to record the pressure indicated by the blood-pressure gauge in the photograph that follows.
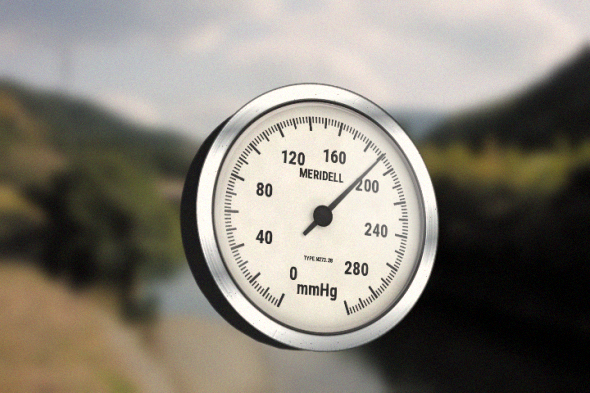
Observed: 190 mmHg
